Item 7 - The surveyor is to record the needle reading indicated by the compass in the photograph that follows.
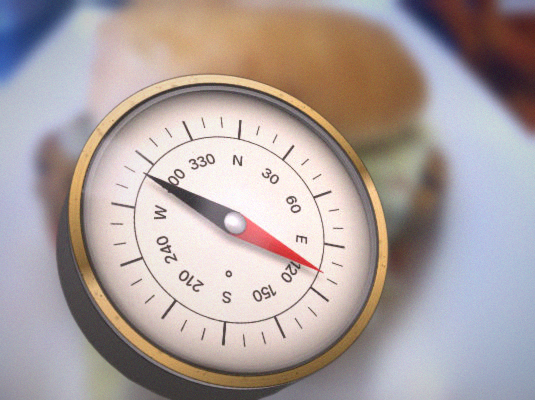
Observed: 110 °
